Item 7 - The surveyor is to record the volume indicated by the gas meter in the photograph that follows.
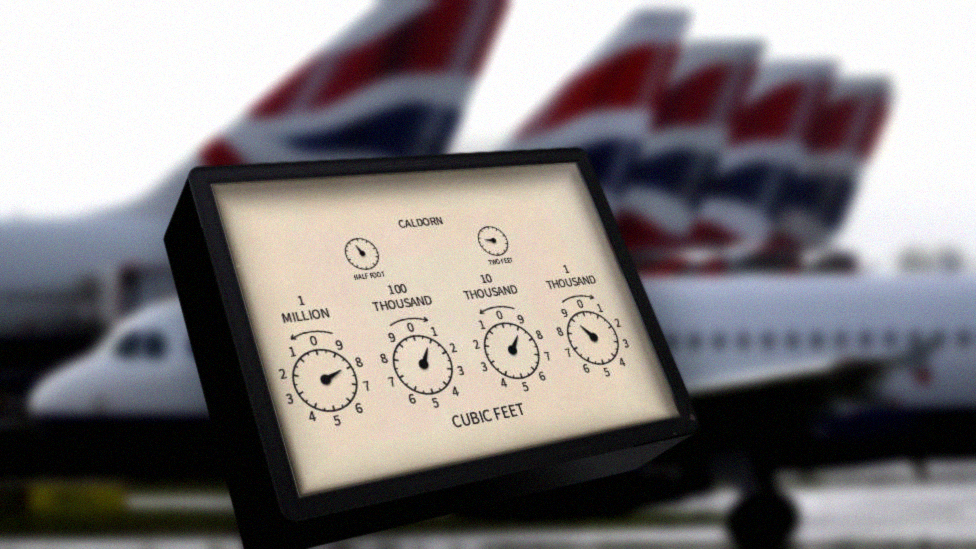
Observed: 808900 ft³
